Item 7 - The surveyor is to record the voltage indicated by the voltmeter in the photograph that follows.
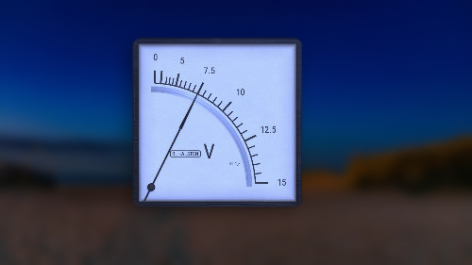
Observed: 7.5 V
